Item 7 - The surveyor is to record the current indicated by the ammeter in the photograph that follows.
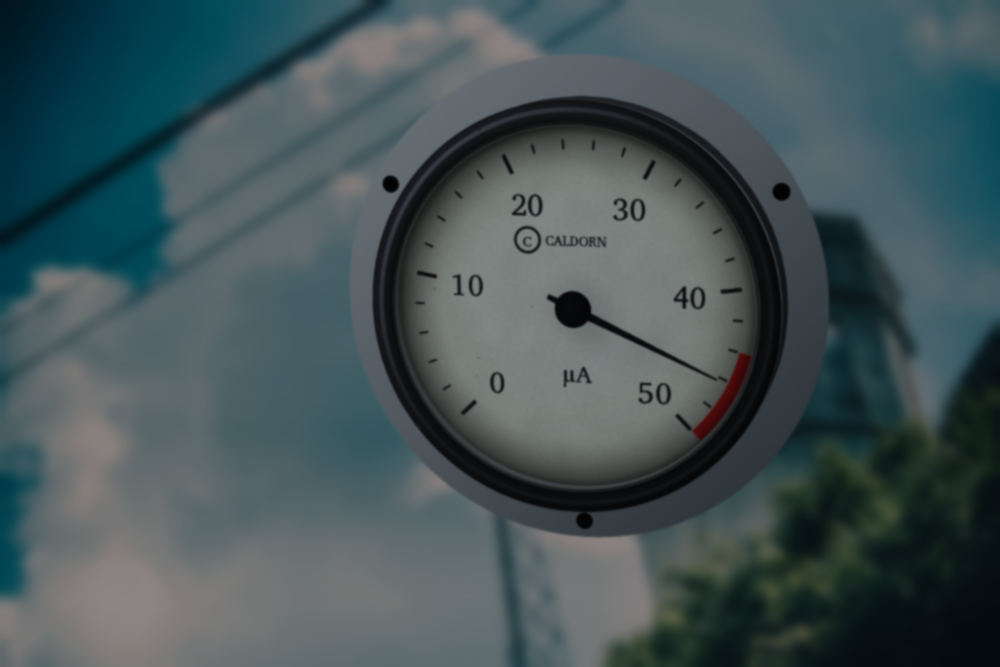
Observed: 46 µA
